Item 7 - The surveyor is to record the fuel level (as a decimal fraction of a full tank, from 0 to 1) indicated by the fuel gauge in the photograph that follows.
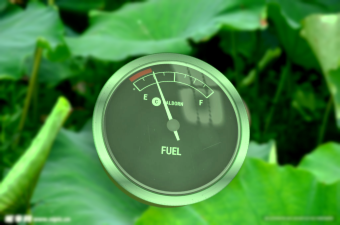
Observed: 0.25
